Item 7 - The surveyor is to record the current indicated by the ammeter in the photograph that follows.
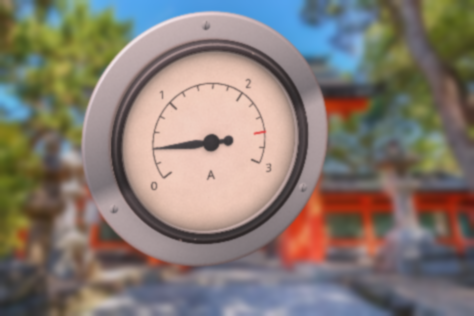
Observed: 0.4 A
